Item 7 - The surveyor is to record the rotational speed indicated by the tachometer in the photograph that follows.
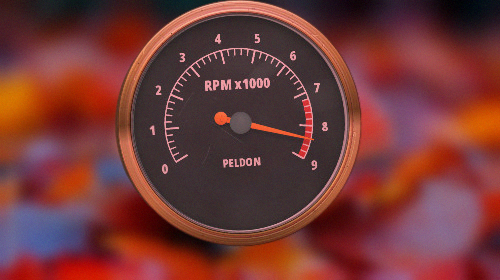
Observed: 8400 rpm
